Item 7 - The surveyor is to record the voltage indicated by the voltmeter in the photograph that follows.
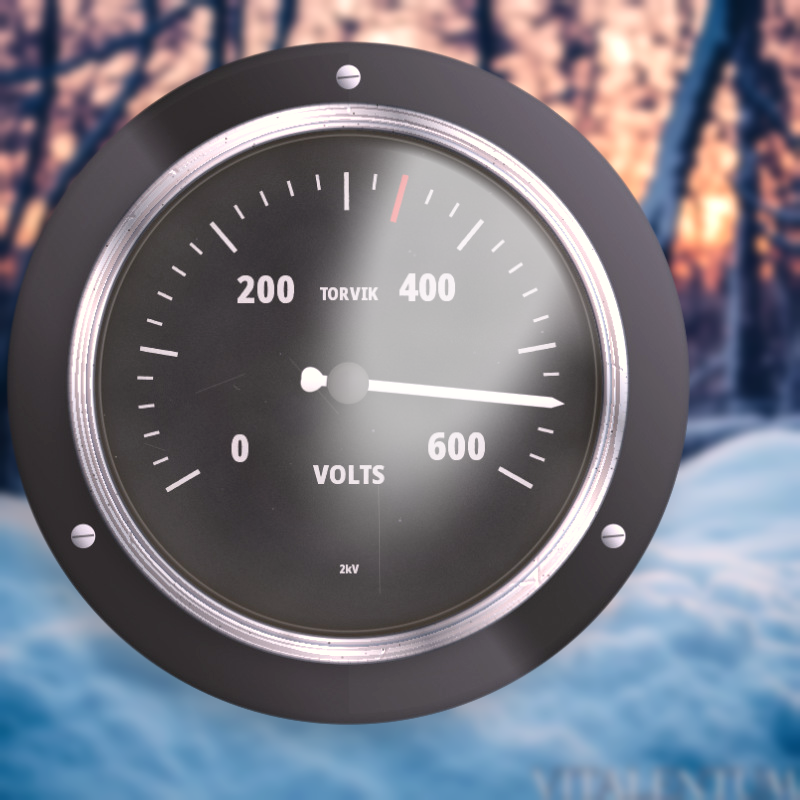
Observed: 540 V
